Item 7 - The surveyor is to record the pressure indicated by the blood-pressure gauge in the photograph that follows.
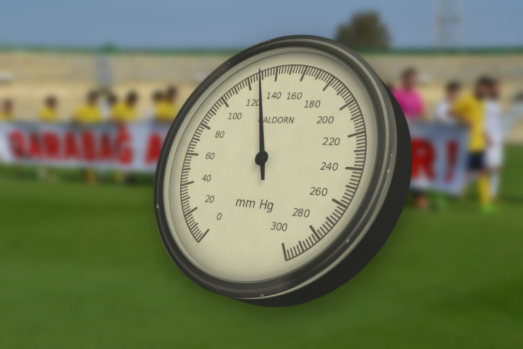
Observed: 130 mmHg
